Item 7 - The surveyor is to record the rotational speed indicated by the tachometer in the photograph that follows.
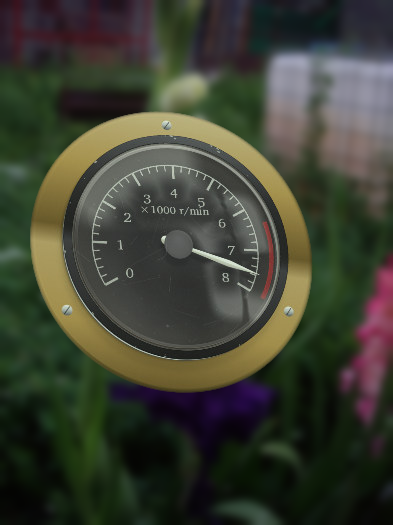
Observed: 7600 rpm
